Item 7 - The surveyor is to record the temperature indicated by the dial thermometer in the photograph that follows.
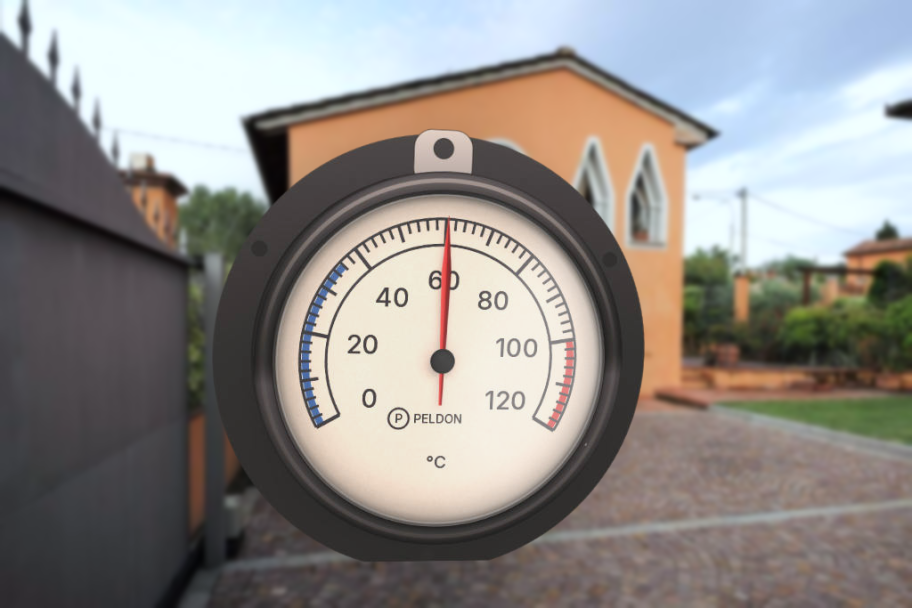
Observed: 60 °C
